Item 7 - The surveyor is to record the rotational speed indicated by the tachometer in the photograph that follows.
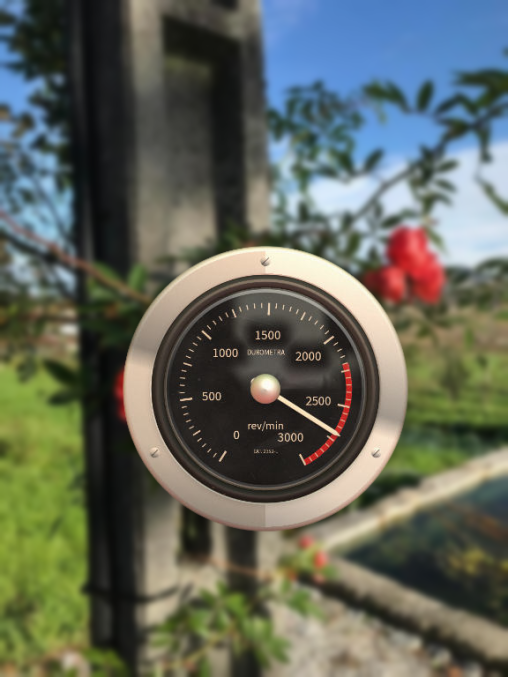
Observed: 2700 rpm
